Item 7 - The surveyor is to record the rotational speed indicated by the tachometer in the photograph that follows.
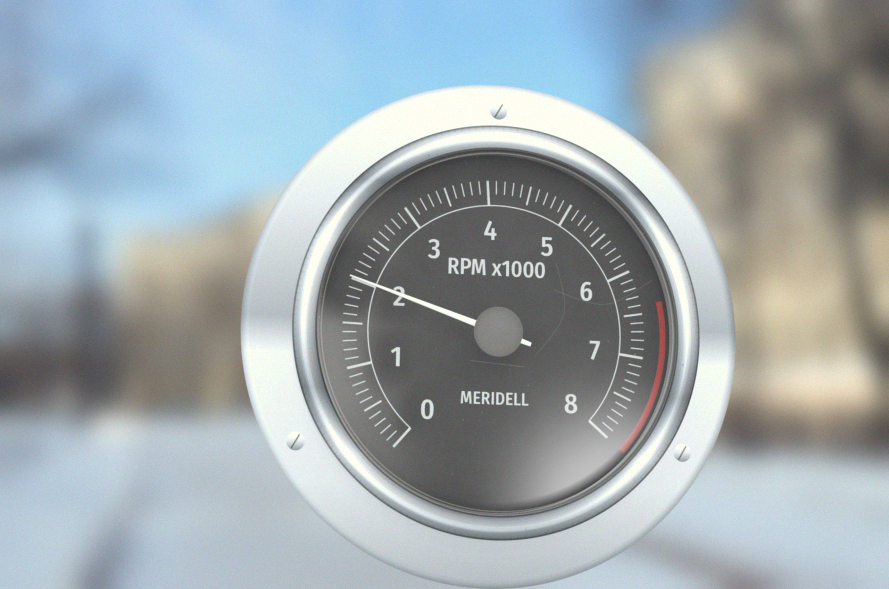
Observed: 2000 rpm
